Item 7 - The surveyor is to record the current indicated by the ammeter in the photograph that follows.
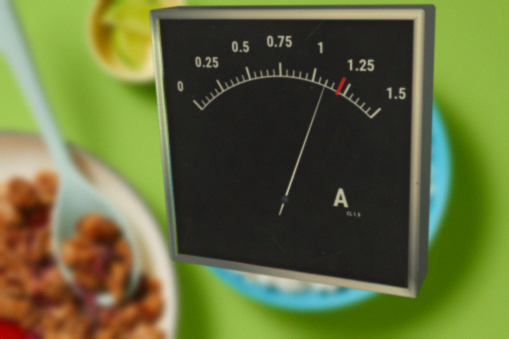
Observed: 1.1 A
